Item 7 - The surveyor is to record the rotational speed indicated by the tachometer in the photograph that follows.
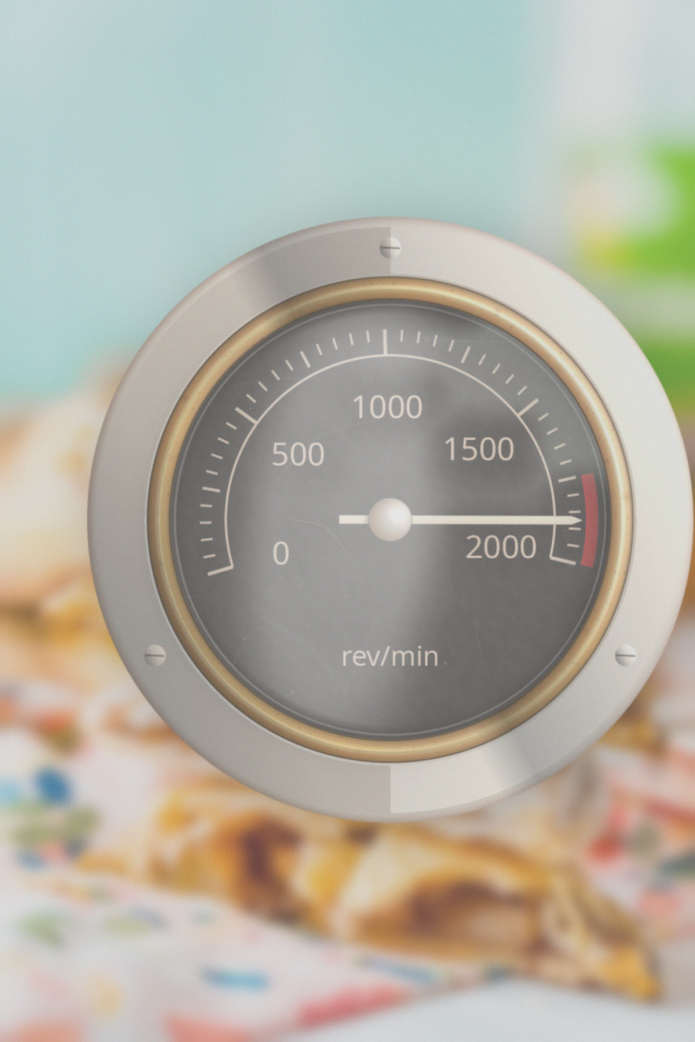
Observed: 1875 rpm
